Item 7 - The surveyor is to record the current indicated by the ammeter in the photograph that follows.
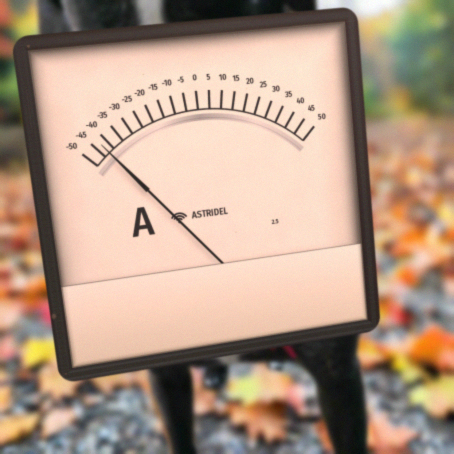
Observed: -42.5 A
